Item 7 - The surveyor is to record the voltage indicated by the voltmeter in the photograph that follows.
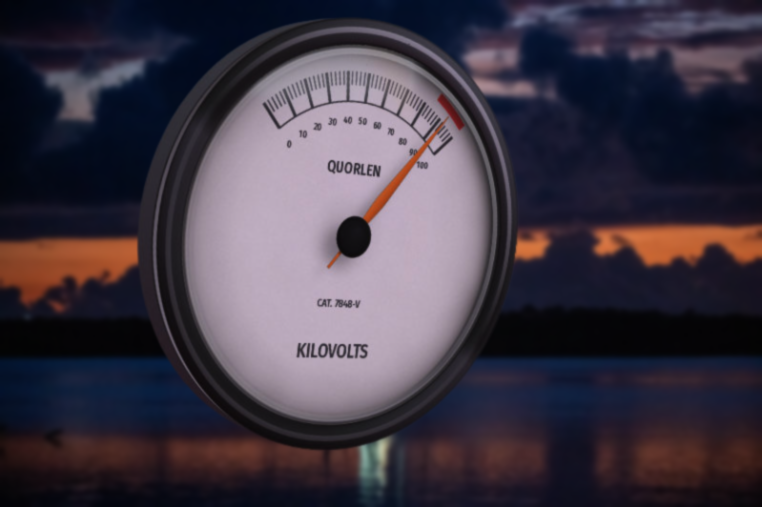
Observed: 90 kV
